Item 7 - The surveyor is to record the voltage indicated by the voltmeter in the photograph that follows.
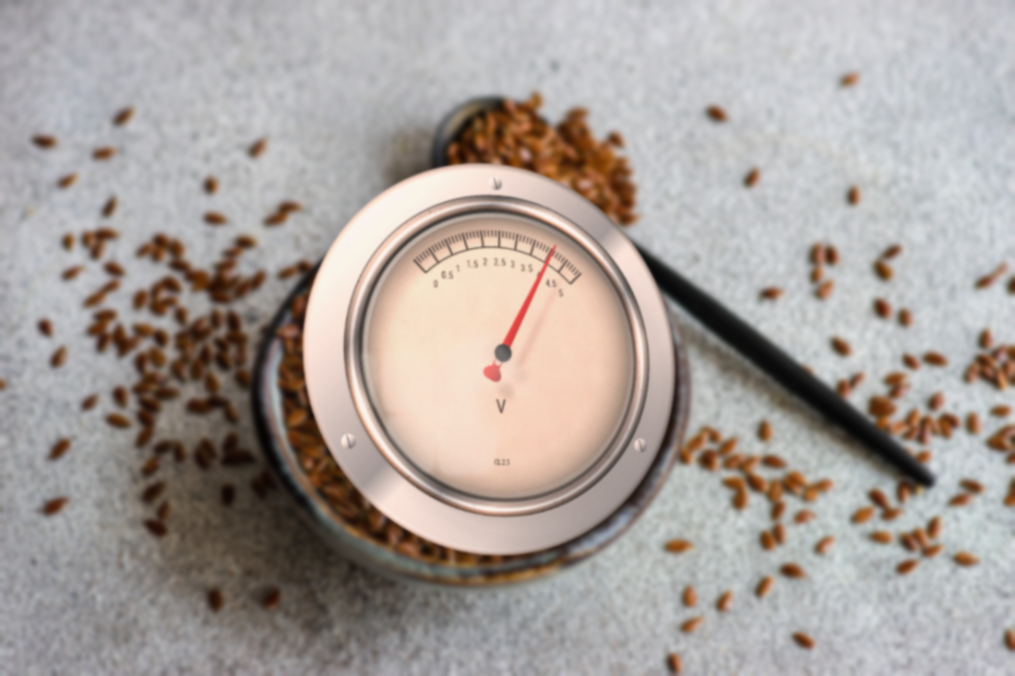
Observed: 4 V
